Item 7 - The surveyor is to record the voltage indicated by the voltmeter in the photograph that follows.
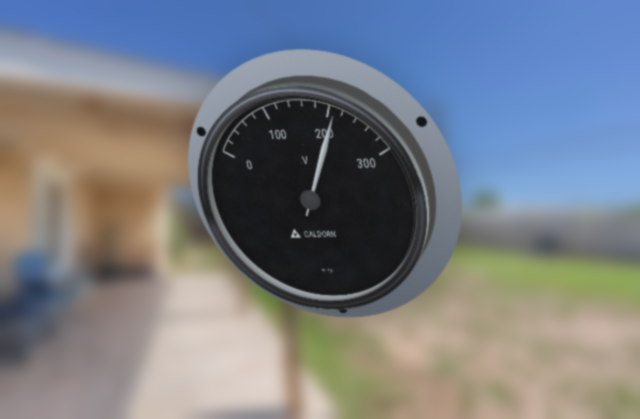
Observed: 210 V
